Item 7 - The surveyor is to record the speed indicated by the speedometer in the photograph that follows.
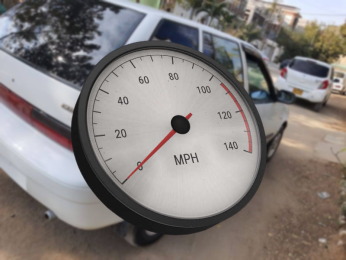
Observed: 0 mph
